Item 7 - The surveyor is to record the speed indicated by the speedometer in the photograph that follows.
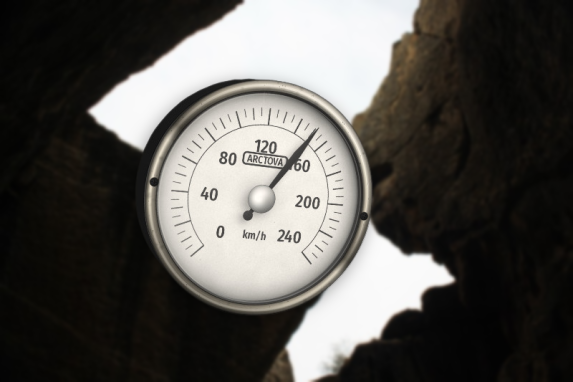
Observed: 150 km/h
